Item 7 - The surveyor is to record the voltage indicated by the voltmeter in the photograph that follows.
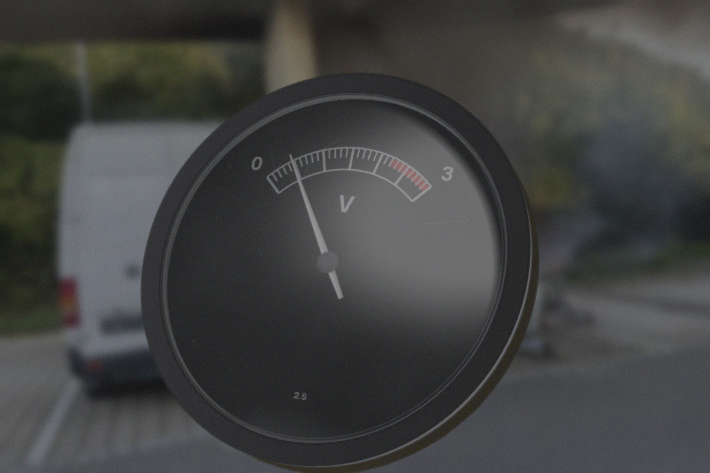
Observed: 0.5 V
